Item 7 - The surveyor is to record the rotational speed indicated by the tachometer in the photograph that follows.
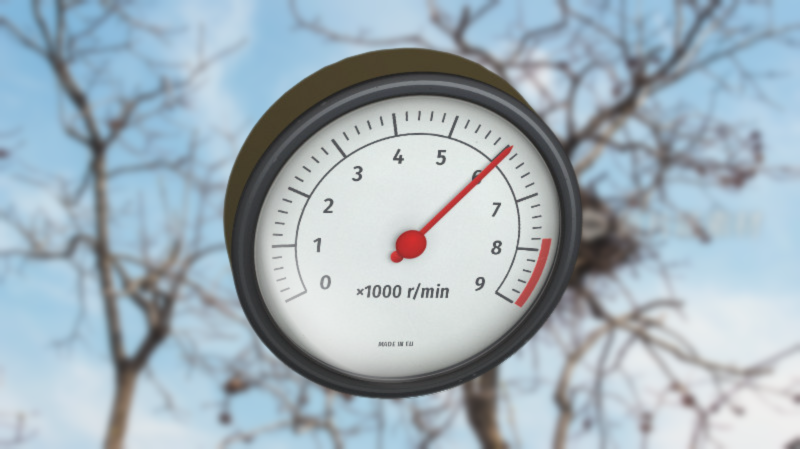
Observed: 6000 rpm
